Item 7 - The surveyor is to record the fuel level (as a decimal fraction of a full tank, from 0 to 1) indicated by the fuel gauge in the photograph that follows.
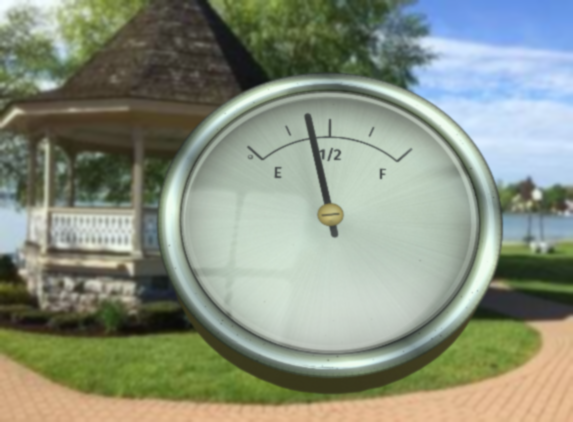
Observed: 0.375
